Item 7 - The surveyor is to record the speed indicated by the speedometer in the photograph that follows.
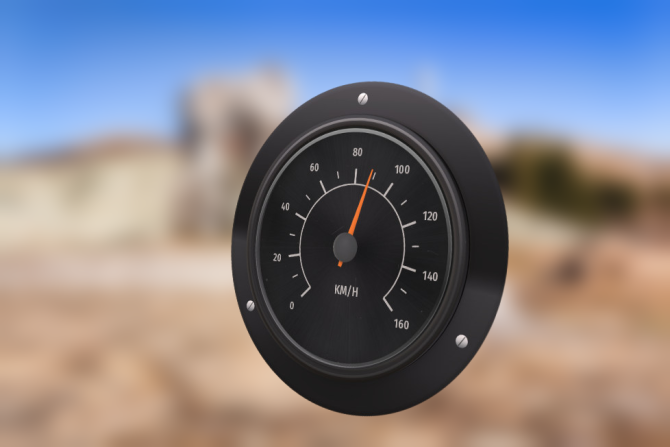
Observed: 90 km/h
